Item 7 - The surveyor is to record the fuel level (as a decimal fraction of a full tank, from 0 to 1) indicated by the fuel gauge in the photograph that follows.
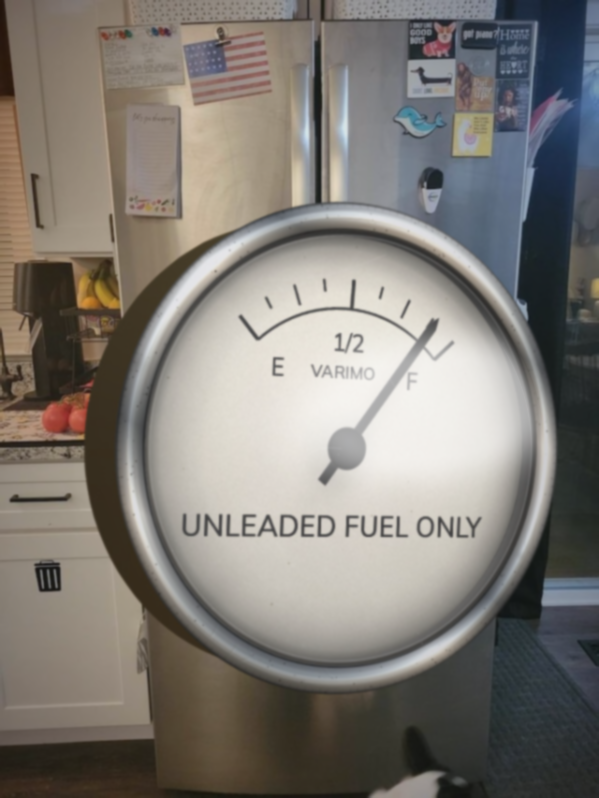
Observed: 0.875
